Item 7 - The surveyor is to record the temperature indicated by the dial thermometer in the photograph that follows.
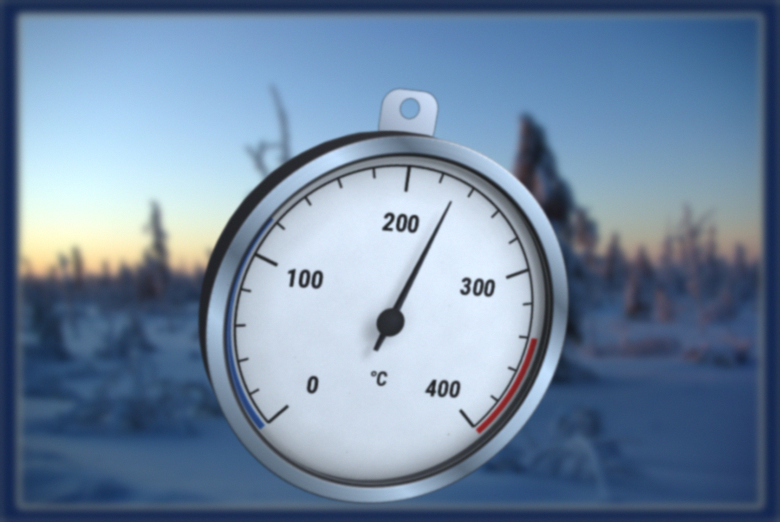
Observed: 230 °C
